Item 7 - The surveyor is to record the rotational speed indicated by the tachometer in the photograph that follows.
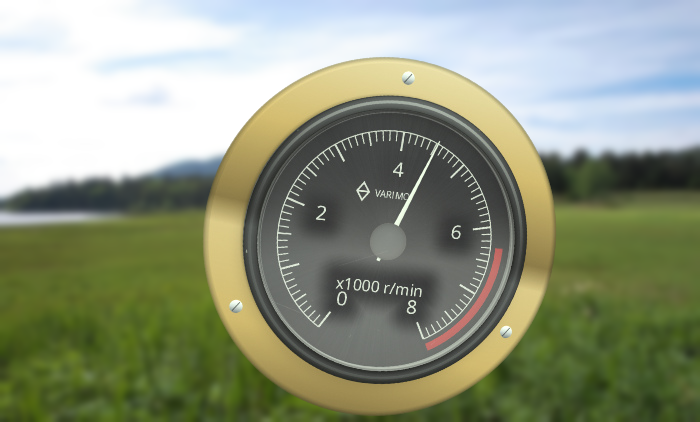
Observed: 4500 rpm
